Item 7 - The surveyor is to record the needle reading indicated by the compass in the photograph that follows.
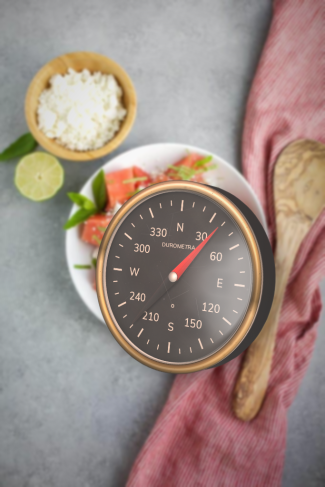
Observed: 40 °
